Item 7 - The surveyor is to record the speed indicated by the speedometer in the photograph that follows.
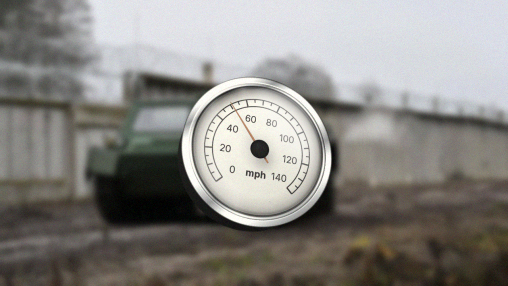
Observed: 50 mph
